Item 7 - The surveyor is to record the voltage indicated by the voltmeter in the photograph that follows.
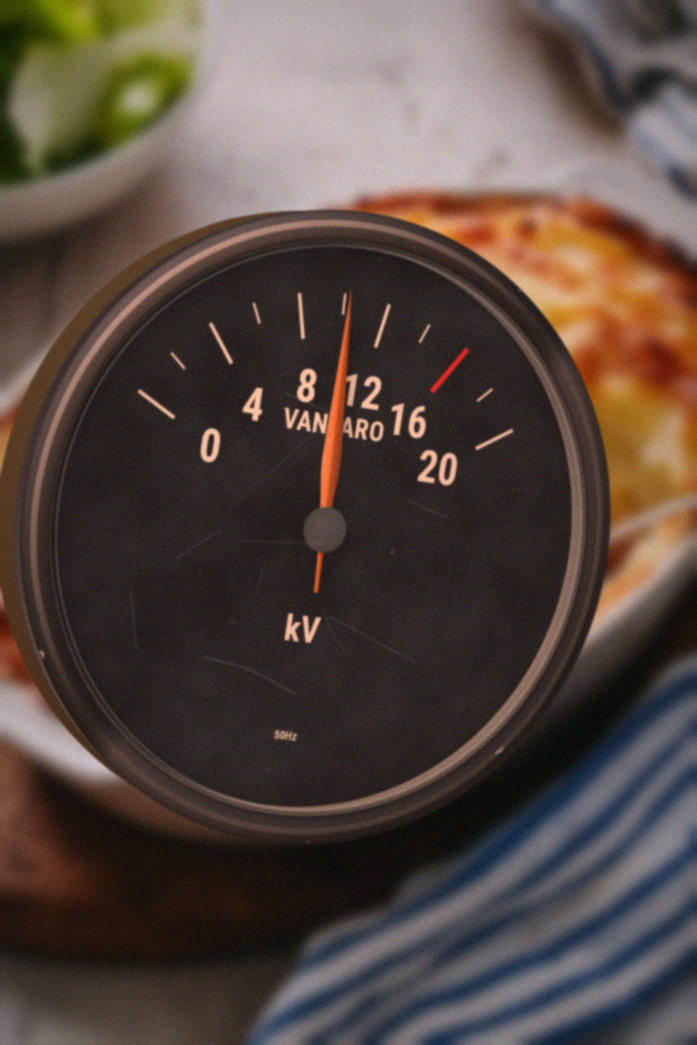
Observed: 10 kV
